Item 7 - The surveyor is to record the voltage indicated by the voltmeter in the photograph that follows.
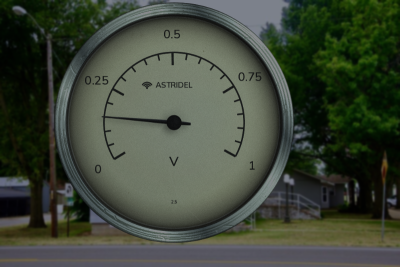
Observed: 0.15 V
